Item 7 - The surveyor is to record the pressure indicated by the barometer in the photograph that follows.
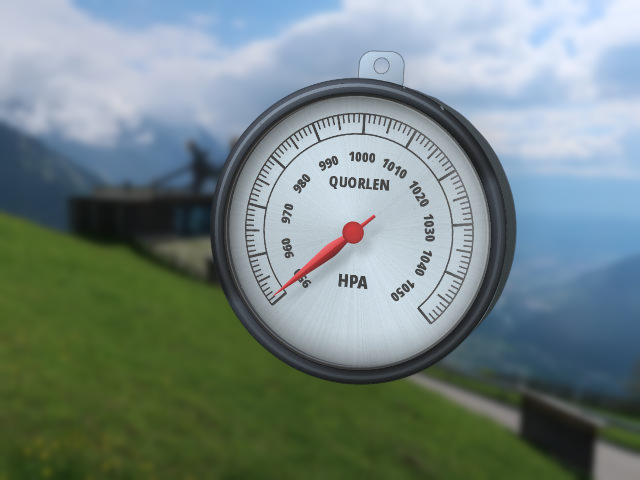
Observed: 951 hPa
